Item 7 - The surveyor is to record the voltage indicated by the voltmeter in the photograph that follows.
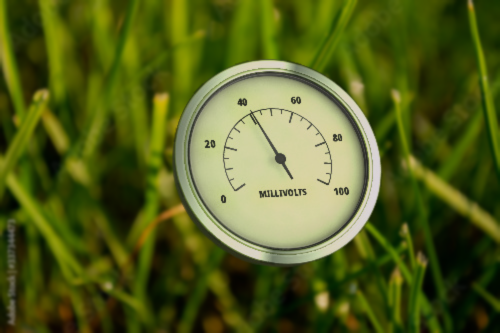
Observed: 40 mV
